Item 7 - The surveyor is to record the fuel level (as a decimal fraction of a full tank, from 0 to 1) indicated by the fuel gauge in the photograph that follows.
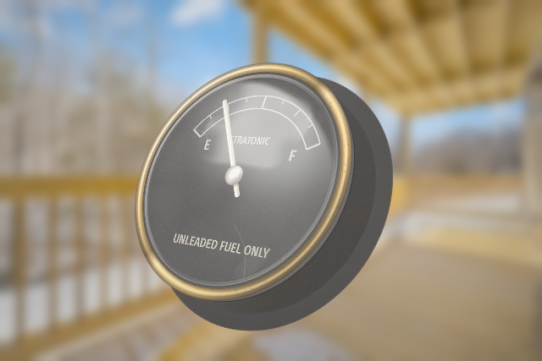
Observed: 0.25
